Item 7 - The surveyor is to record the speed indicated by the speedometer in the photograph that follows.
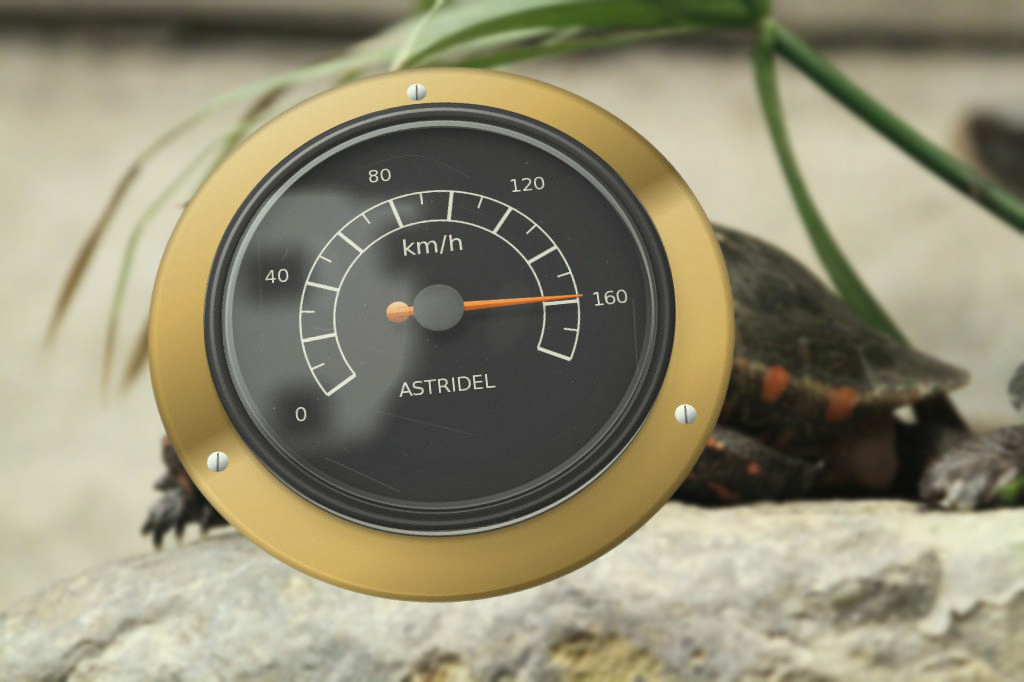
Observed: 160 km/h
